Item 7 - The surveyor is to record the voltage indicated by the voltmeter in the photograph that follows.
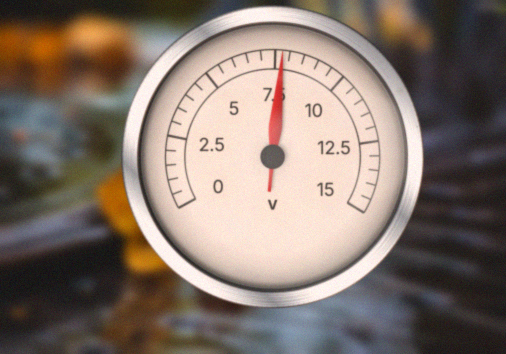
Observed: 7.75 V
